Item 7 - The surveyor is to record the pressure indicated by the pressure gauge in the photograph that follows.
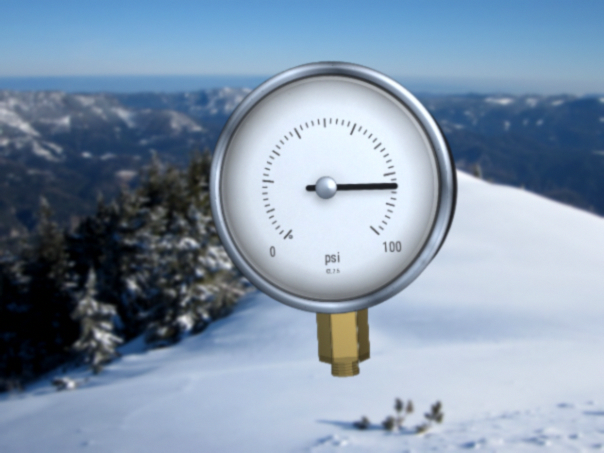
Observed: 84 psi
